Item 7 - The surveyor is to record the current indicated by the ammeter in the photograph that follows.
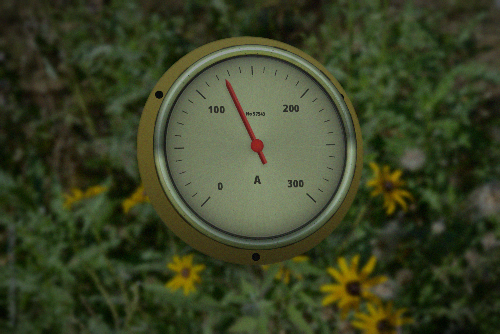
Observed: 125 A
